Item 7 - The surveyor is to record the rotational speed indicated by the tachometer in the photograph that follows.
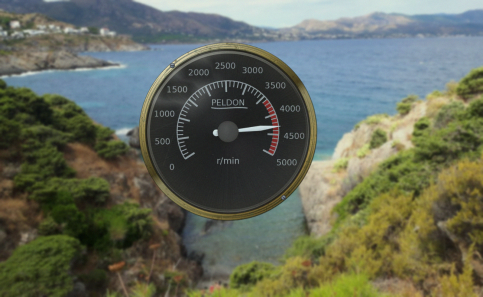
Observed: 4300 rpm
